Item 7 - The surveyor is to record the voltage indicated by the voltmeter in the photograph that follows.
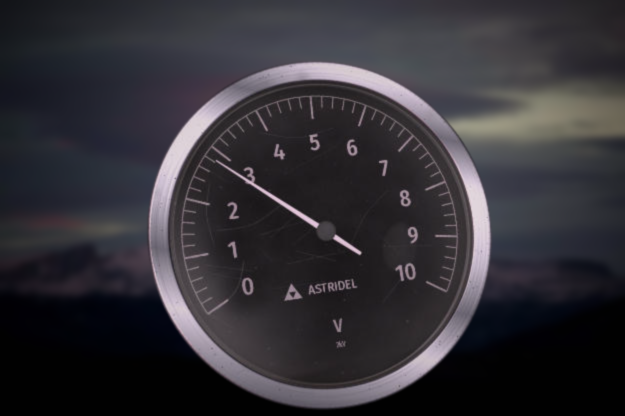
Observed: 2.8 V
